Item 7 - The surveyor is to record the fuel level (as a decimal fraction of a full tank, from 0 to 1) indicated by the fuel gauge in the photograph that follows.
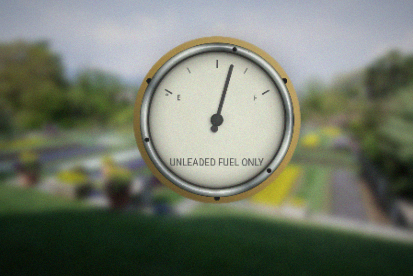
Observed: 0.625
